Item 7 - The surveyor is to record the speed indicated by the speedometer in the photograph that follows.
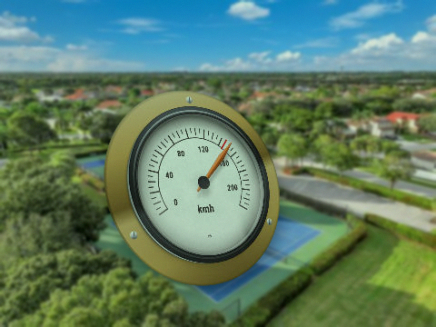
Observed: 150 km/h
